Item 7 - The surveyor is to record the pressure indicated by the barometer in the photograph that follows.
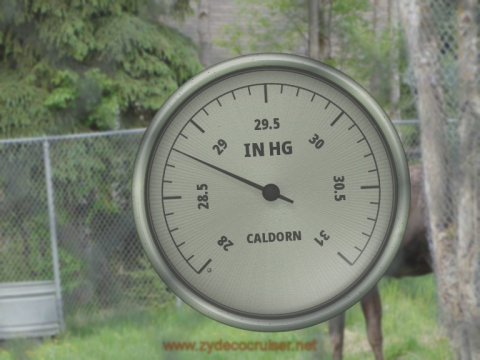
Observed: 28.8 inHg
